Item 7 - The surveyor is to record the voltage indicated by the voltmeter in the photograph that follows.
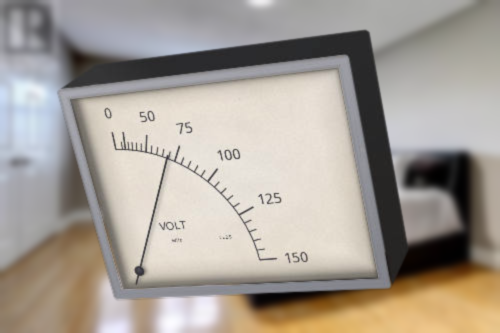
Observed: 70 V
